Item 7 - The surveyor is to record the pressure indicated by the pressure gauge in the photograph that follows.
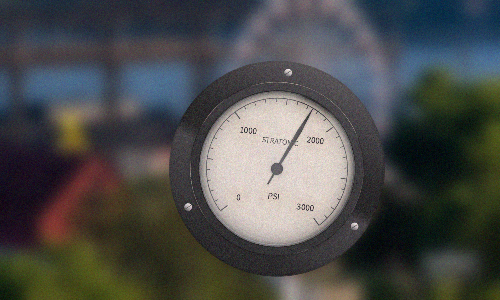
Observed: 1750 psi
